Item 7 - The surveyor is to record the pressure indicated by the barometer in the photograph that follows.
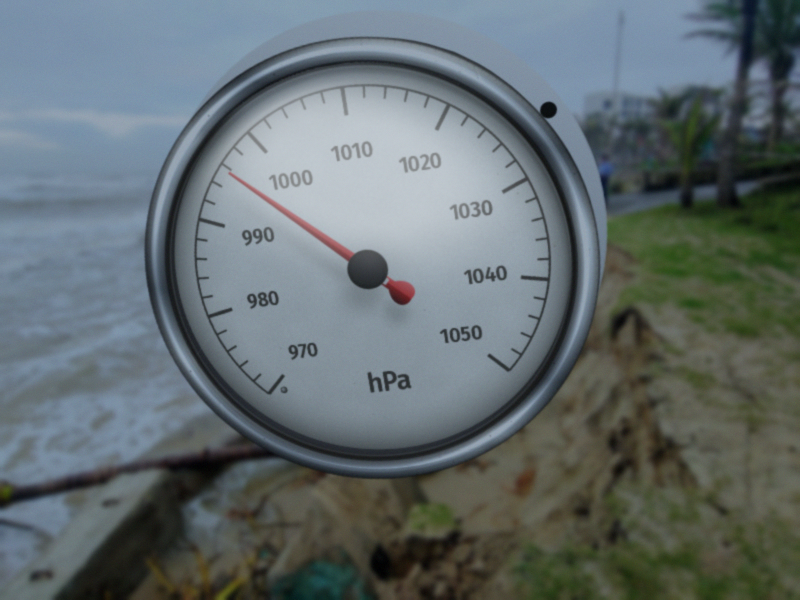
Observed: 996 hPa
